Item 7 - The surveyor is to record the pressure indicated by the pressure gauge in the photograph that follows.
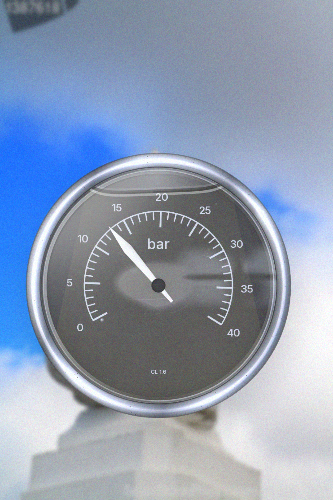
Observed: 13 bar
